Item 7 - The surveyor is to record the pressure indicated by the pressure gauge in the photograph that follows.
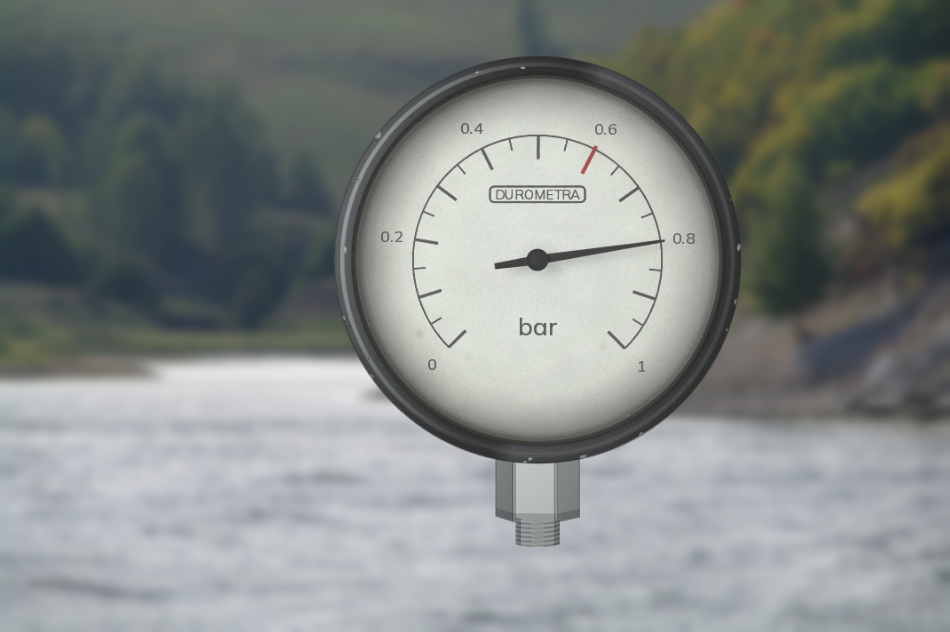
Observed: 0.8 bar
